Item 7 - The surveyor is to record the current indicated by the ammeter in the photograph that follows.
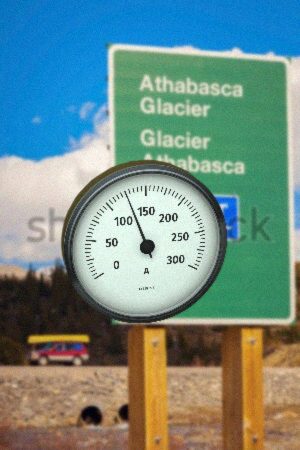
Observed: 125 A
